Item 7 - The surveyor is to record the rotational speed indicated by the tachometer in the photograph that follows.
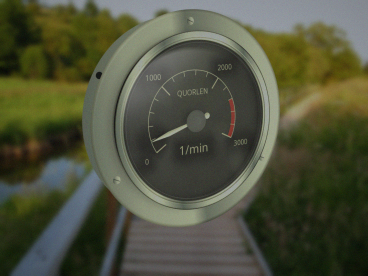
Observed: 200 rpm
